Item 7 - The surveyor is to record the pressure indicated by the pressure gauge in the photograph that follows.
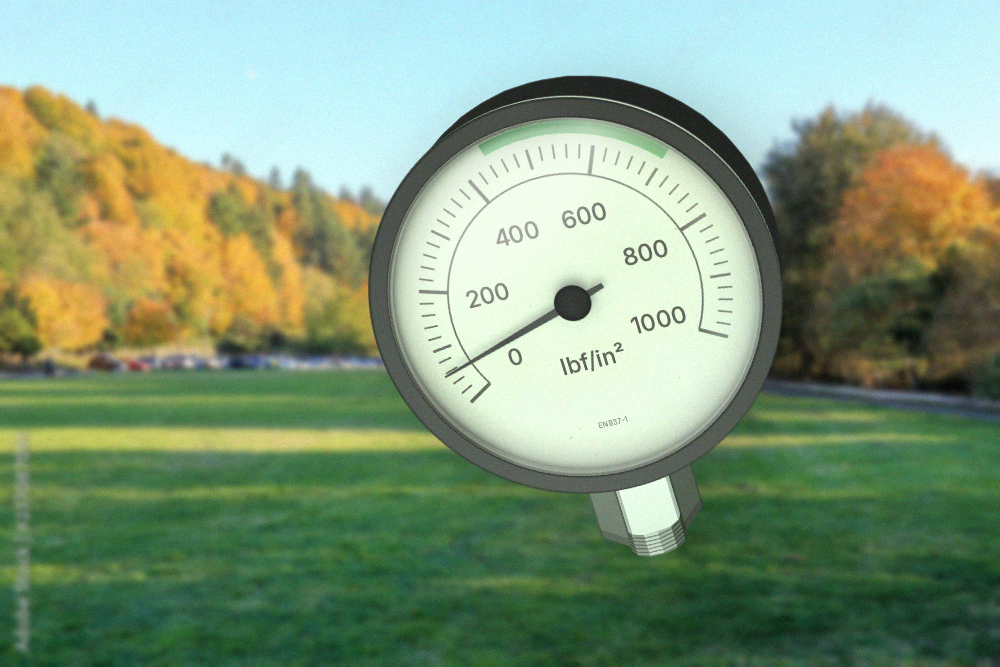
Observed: 60 psi
